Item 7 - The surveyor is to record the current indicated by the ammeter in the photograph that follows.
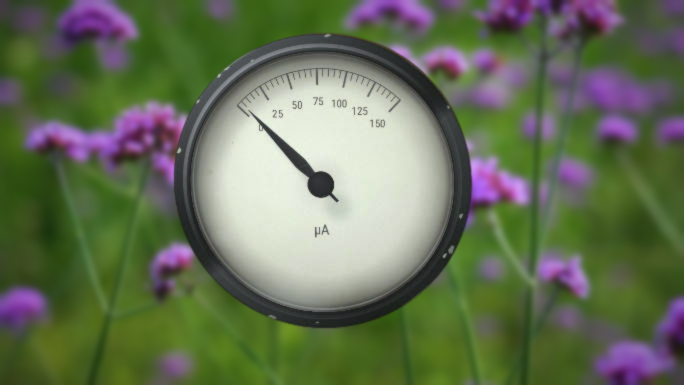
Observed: 5 µA
